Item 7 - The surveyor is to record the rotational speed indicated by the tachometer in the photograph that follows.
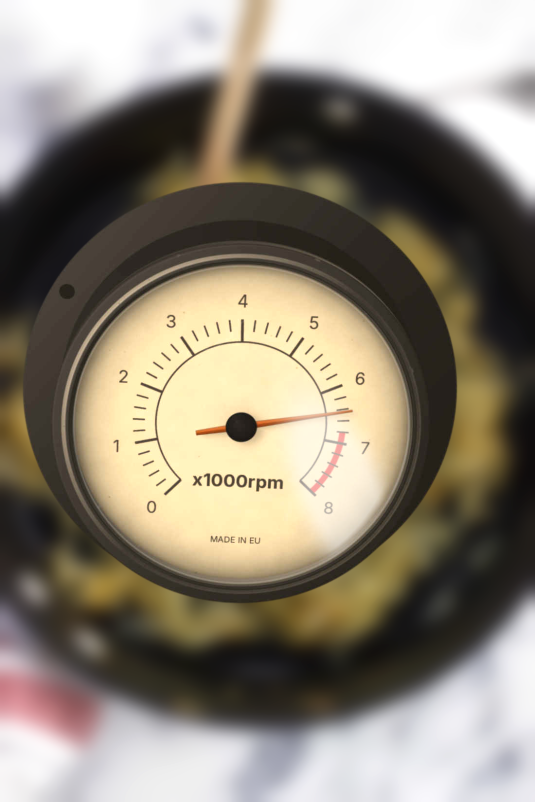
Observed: 6400 rpm
